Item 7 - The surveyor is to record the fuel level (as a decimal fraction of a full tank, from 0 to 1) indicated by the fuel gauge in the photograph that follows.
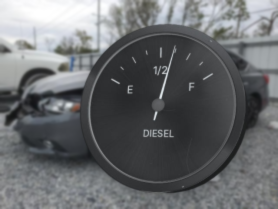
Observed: 0.625
